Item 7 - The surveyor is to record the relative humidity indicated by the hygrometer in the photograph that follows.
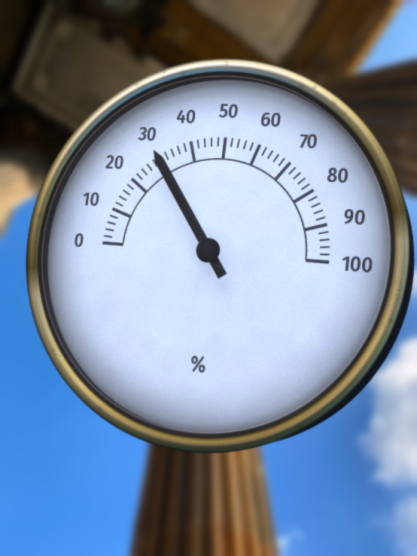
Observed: 30 %
